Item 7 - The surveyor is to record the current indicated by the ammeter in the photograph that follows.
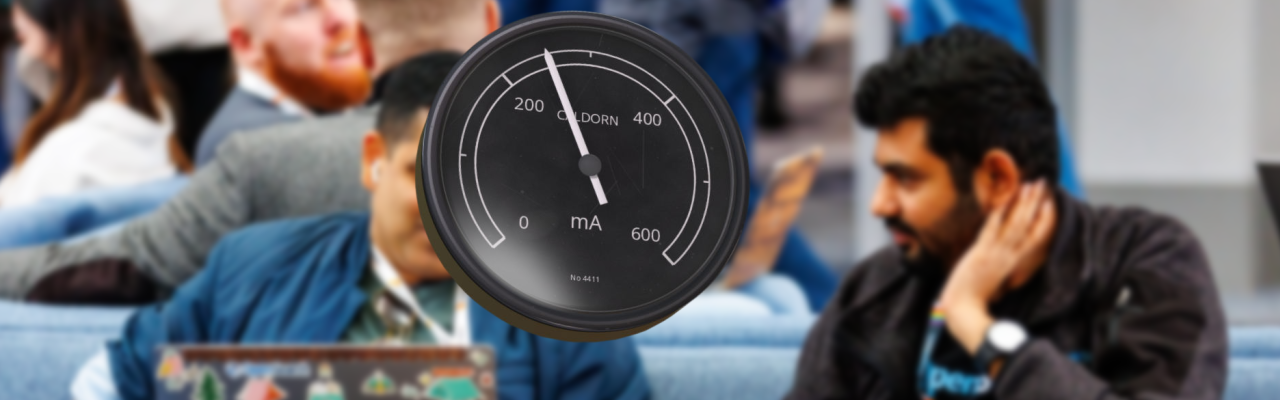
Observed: 250 mA
